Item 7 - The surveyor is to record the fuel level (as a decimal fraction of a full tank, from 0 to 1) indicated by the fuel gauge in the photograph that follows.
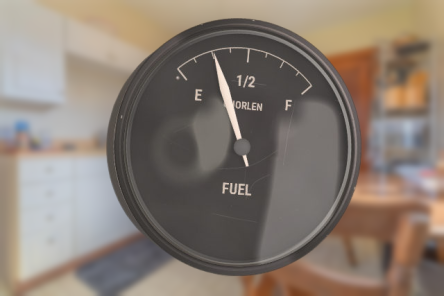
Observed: 0.25
